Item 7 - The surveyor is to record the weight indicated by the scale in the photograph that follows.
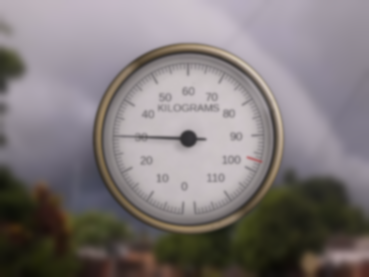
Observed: 30 kg
